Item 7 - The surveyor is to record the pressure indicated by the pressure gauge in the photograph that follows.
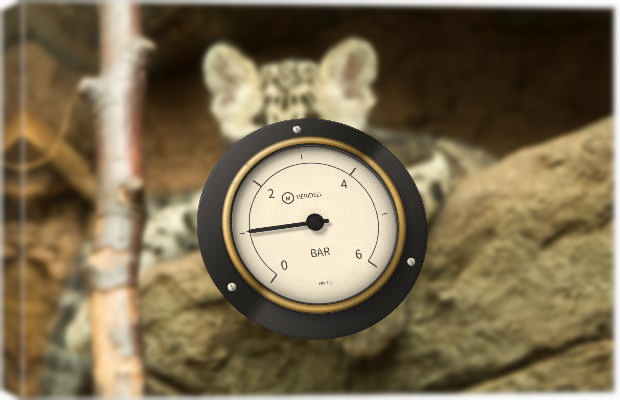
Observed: 1 bar
